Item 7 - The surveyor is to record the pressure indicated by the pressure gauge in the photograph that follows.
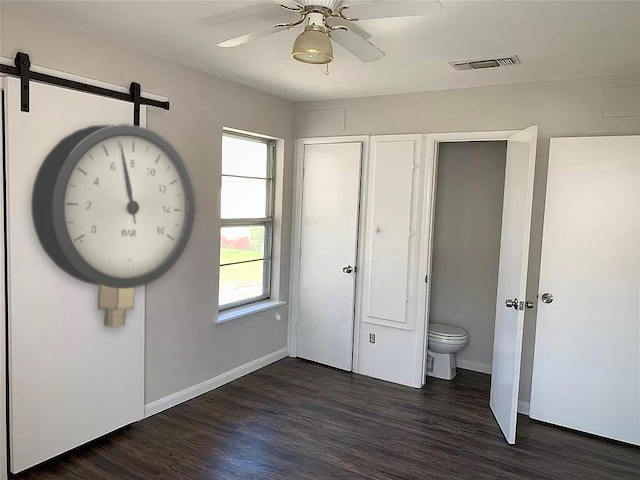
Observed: 7 bar
